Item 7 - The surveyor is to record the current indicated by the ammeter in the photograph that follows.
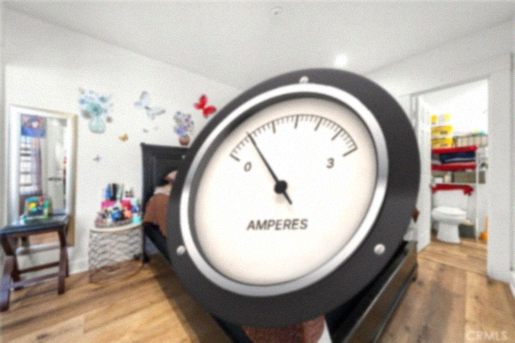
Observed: 0.5 A
